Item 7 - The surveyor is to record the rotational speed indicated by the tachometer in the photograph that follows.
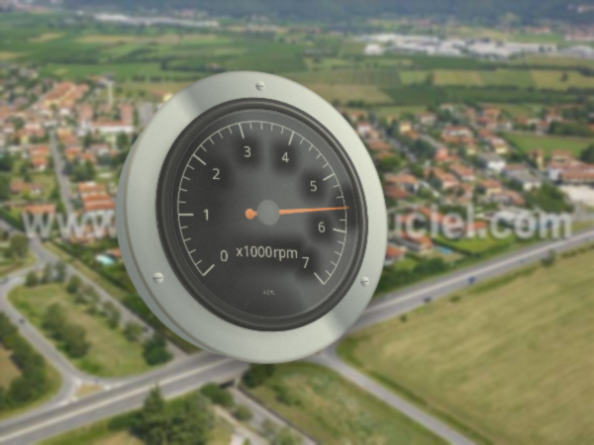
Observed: 5600 rpm
